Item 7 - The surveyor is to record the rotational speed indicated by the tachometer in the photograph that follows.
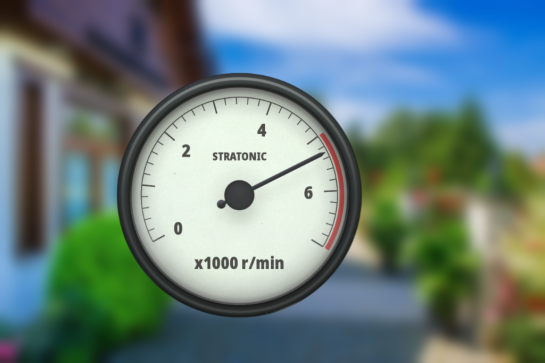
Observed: 5300 rpm
